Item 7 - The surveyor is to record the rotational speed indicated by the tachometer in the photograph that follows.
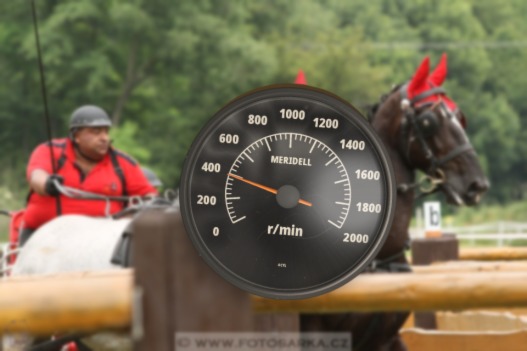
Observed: 400 rpm
